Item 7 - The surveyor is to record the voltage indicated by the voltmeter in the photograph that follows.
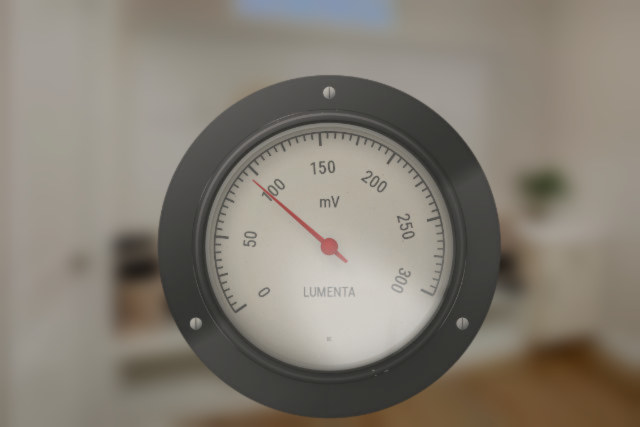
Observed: 95 mV
